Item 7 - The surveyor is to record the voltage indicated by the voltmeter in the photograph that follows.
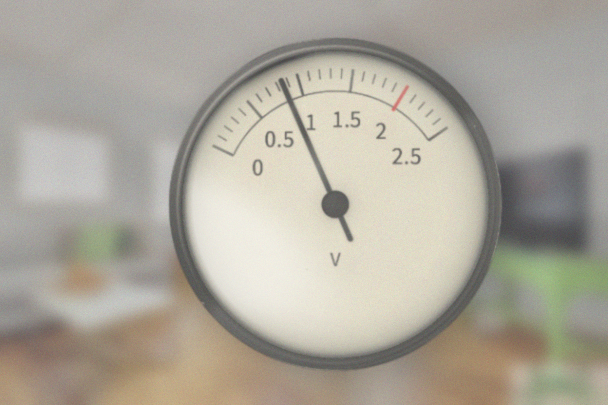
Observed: 0.85 V
